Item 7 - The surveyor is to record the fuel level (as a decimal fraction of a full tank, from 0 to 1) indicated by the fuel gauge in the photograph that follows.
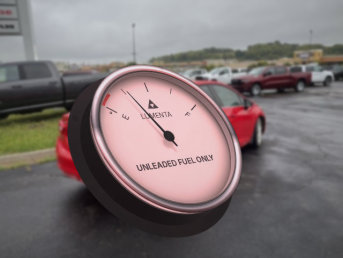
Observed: 0.25
